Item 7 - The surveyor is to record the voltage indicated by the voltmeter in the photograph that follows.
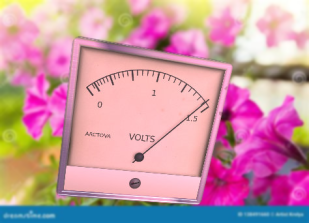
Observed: 1.45 V
